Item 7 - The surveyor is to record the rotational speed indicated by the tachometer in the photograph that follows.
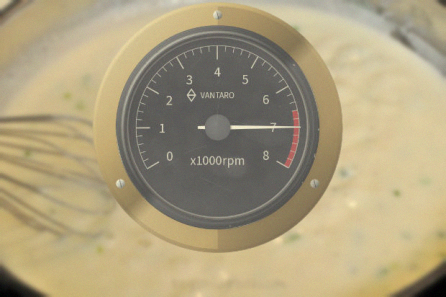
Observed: 7000 rpm
